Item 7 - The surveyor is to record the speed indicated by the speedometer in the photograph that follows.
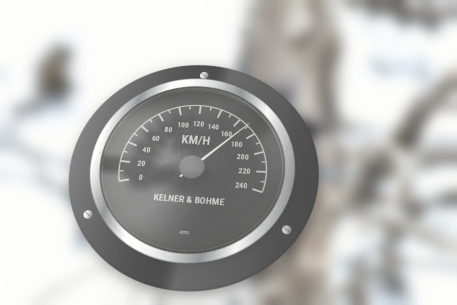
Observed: 170 km/h
